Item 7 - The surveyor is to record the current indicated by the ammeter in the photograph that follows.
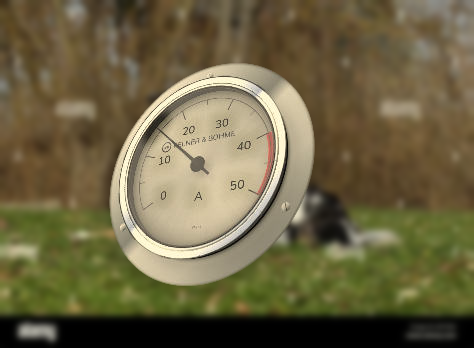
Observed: 15 A
